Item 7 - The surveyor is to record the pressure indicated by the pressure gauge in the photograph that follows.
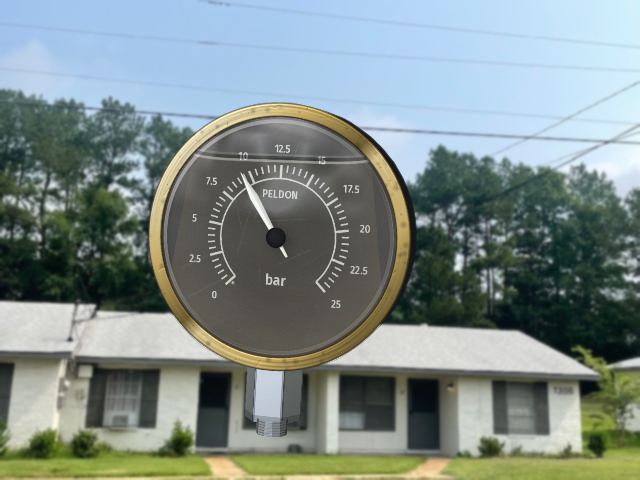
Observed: 9.5 bar
